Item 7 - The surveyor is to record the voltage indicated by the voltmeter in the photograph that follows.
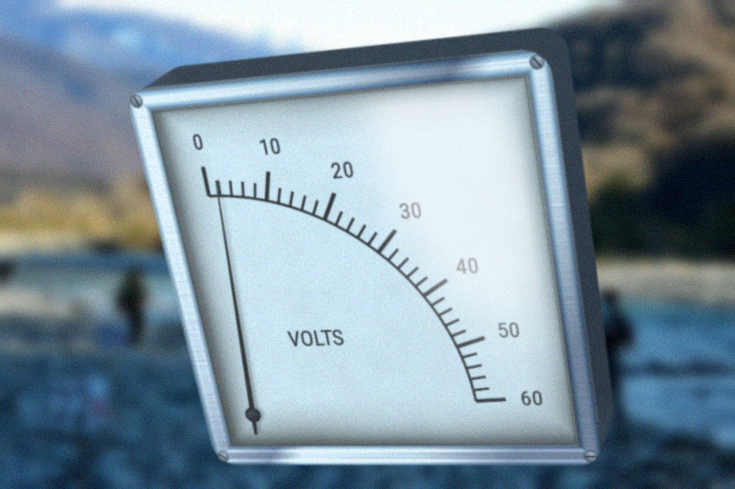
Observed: 2 V
